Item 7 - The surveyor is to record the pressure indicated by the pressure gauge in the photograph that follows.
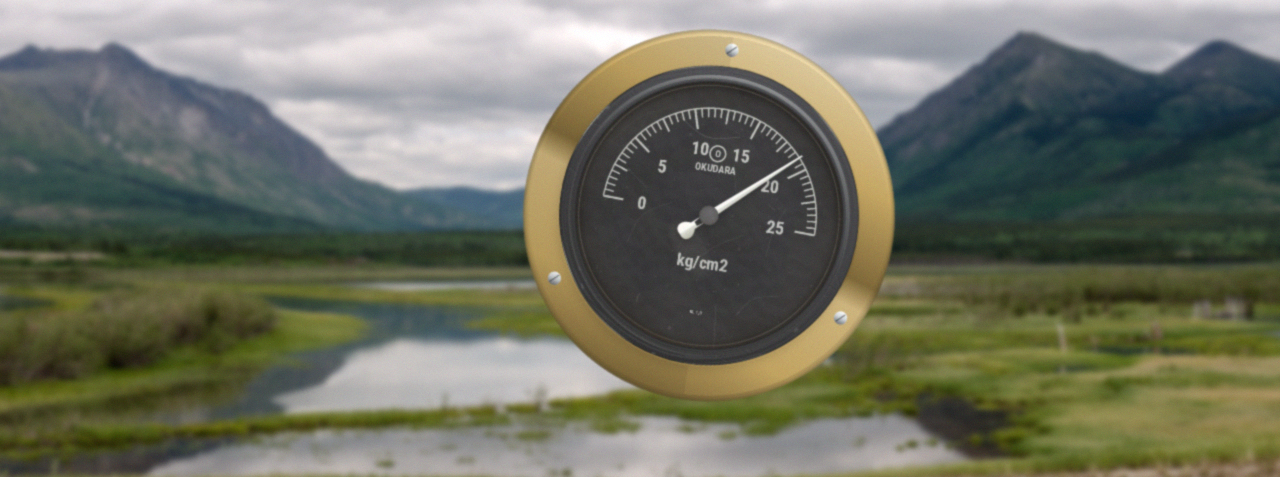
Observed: 19 kg/cm²
